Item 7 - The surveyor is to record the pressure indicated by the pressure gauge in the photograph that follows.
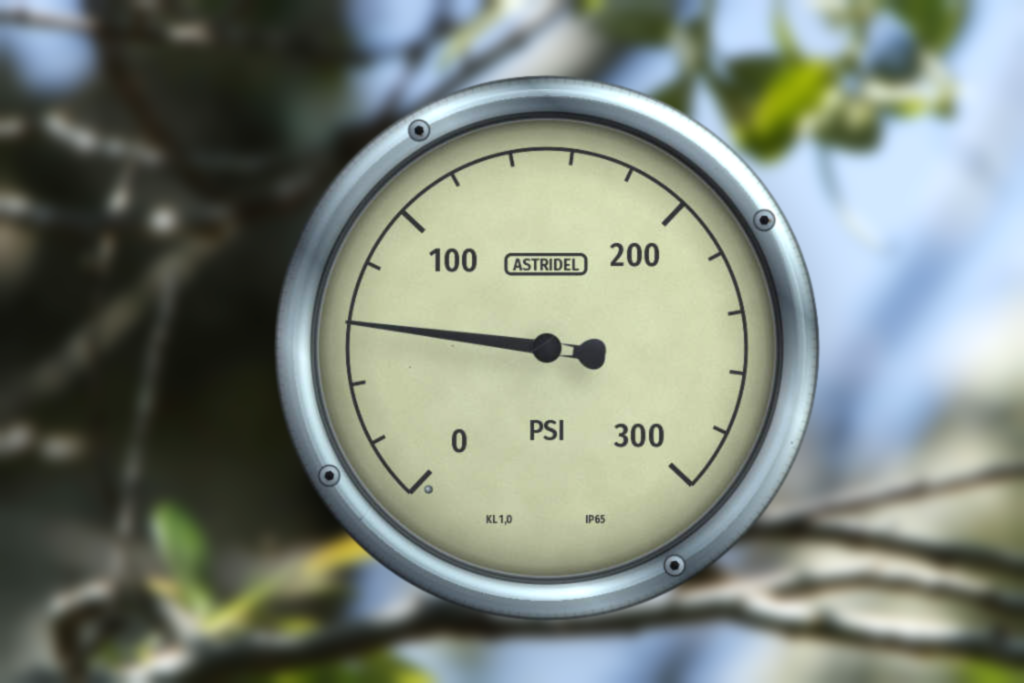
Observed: 60 psi
